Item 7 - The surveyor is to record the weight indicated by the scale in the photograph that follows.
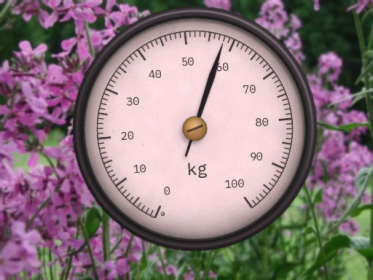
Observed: 58 kg
